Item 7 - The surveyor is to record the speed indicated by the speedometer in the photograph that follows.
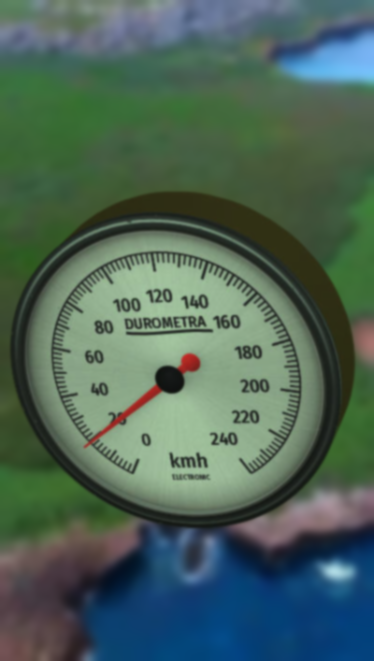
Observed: 20 km/h
